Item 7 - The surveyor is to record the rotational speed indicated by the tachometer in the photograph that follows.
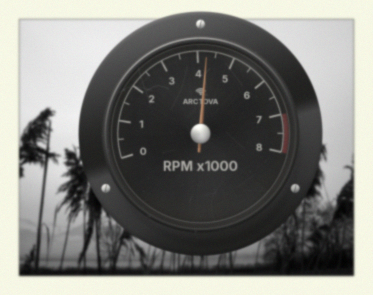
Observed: 4250 rpm
